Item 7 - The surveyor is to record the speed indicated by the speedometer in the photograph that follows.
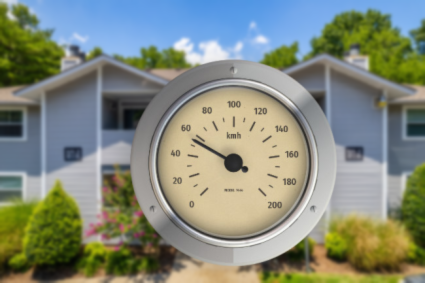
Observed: 55 km/h
